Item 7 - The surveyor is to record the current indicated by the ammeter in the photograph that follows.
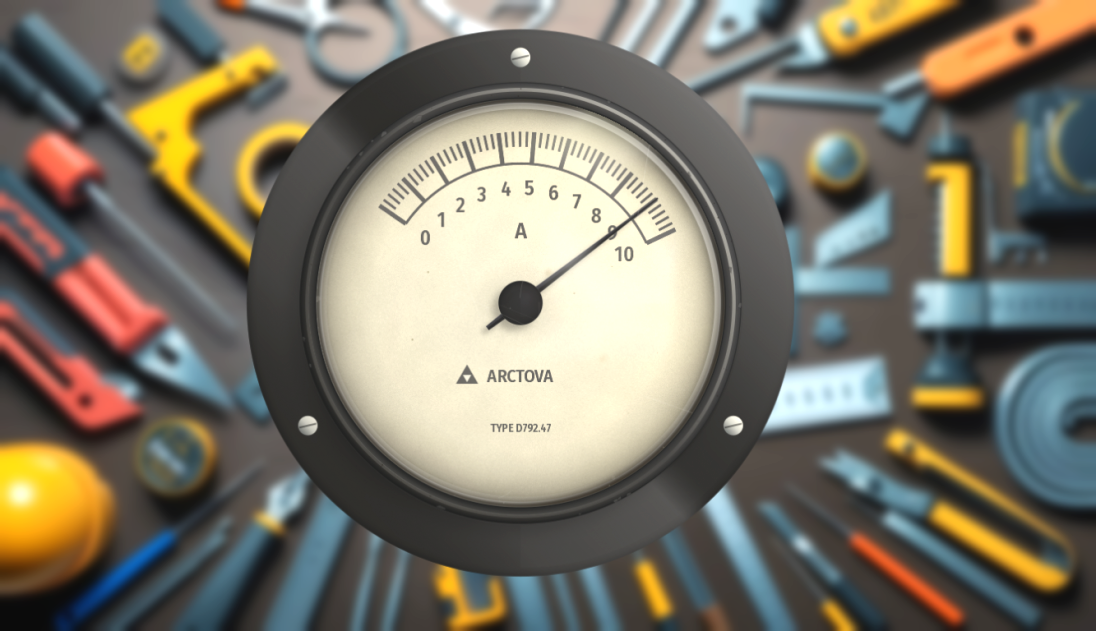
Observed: 9 A
